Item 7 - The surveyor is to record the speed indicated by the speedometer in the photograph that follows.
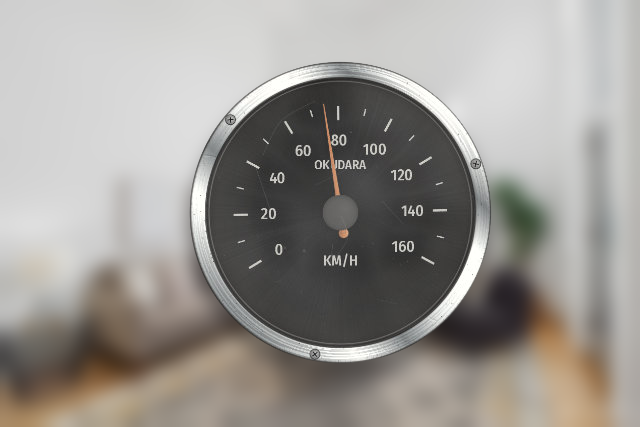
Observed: 75 km/h
